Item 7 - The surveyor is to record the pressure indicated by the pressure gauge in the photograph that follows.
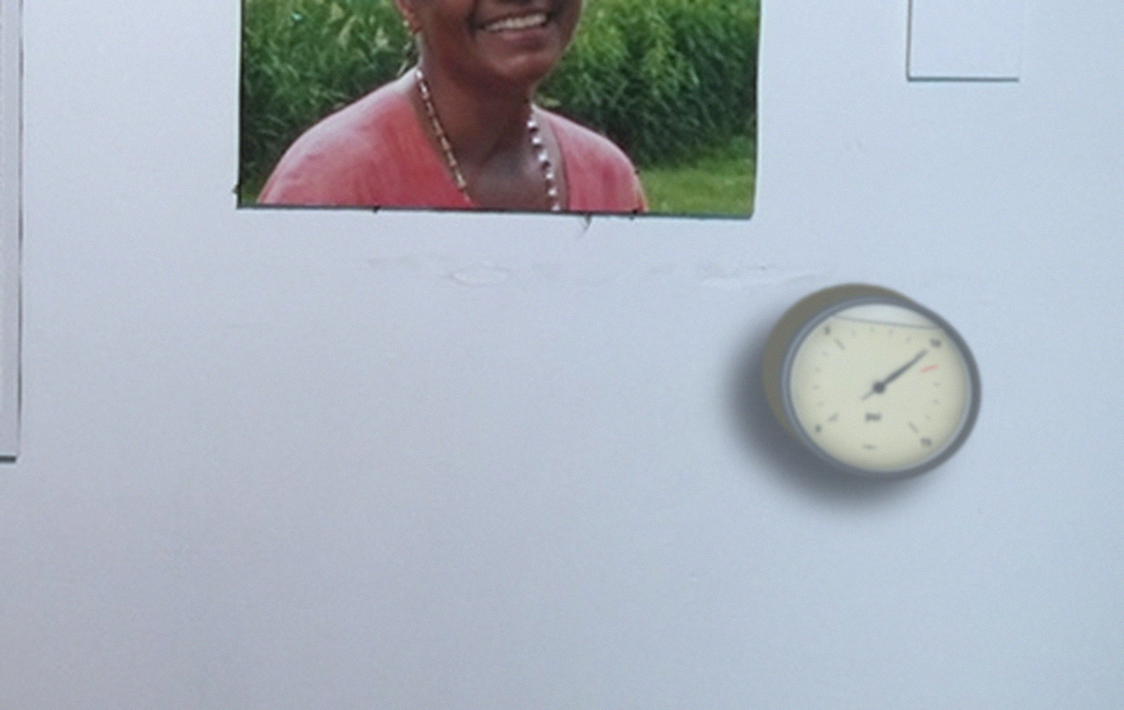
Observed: 10 psi
